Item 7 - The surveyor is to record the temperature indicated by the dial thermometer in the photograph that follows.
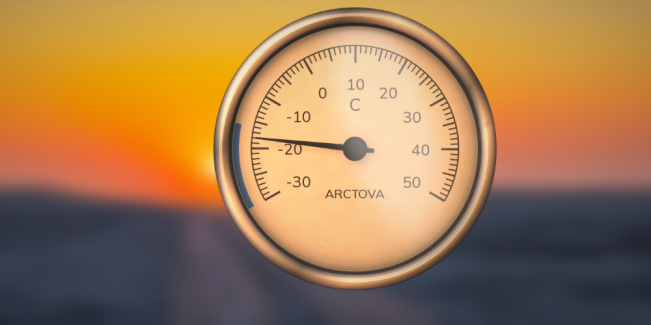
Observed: -18 °C
